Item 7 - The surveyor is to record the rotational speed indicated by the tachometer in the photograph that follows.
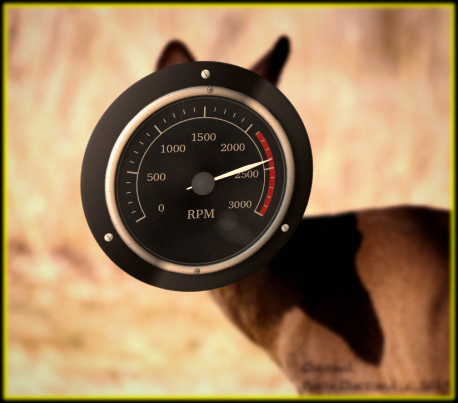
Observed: 2400 rpm
